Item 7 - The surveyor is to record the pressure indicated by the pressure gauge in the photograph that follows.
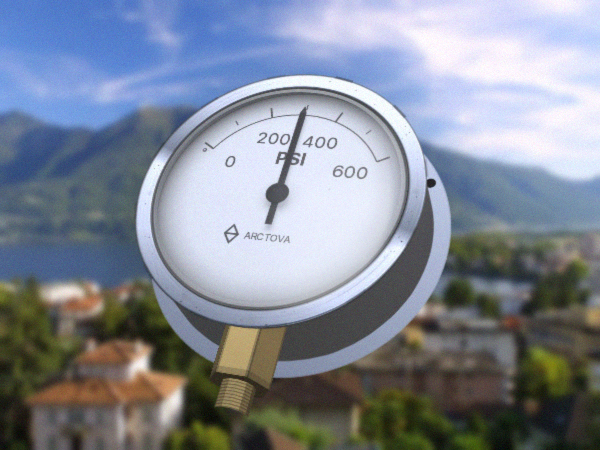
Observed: 300 psi
